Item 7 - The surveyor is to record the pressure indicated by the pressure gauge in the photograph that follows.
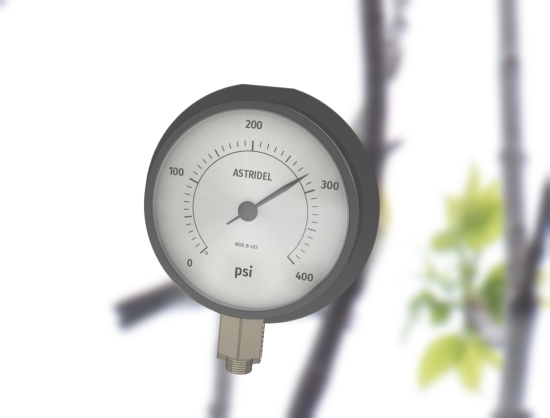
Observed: 280 psi
